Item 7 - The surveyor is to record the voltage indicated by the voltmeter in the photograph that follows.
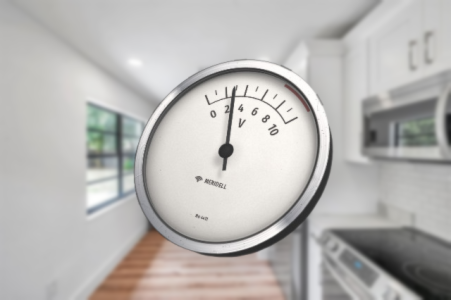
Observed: 3 V
